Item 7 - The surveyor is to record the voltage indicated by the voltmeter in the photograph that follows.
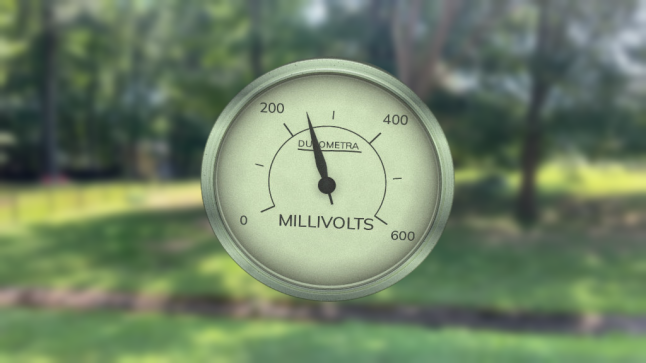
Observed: 250 mV
